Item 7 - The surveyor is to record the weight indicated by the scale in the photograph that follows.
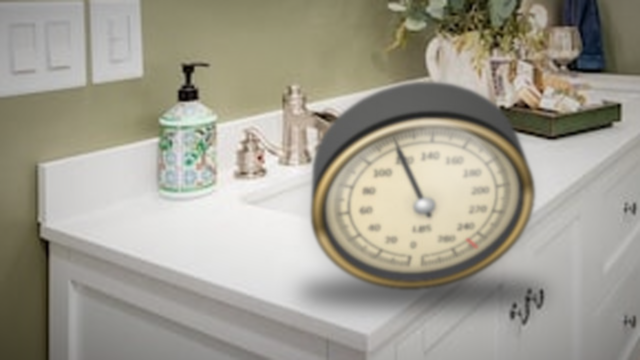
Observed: 120 lb
